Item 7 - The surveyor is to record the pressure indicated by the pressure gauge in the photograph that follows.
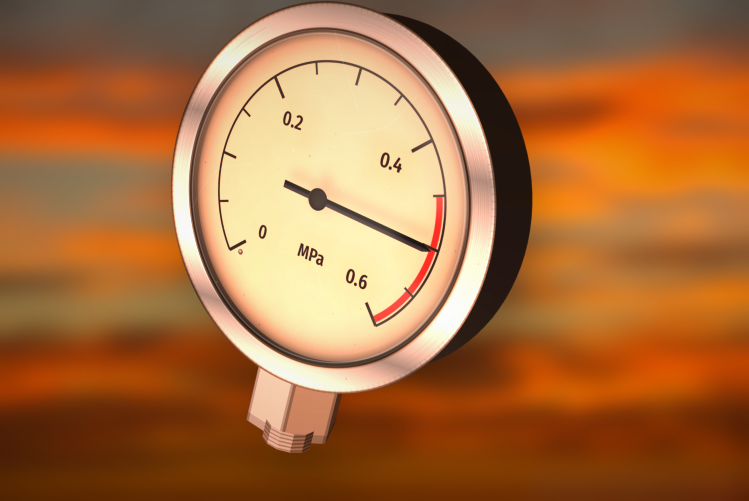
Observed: 0.5 MPa
